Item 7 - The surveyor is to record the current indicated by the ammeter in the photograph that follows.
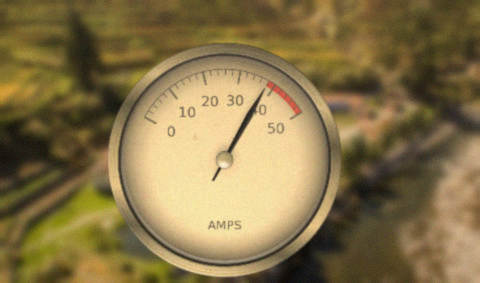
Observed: 38 A
